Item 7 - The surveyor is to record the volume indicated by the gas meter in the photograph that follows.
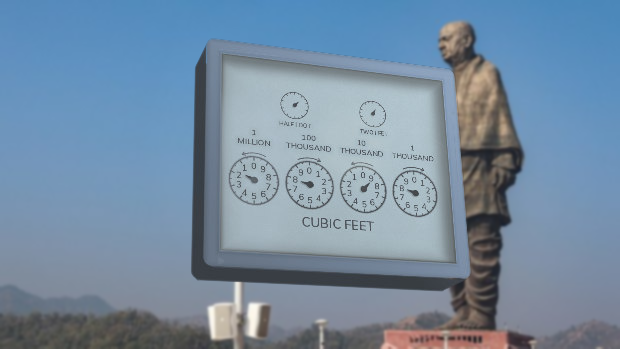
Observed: 178800 ft³
